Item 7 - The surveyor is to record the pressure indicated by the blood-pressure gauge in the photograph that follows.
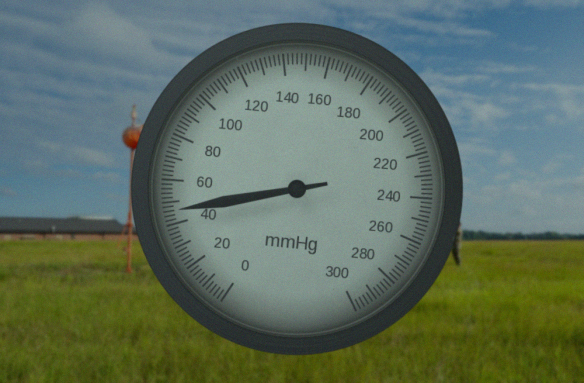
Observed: 46 mmHg
